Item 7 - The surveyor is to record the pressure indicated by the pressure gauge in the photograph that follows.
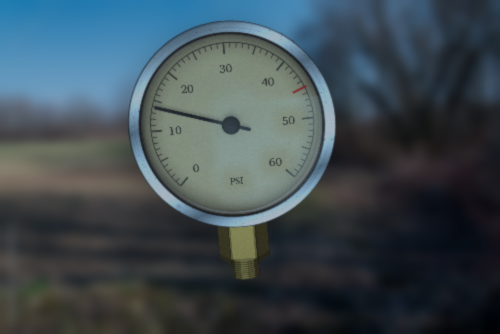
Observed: 14 psi
